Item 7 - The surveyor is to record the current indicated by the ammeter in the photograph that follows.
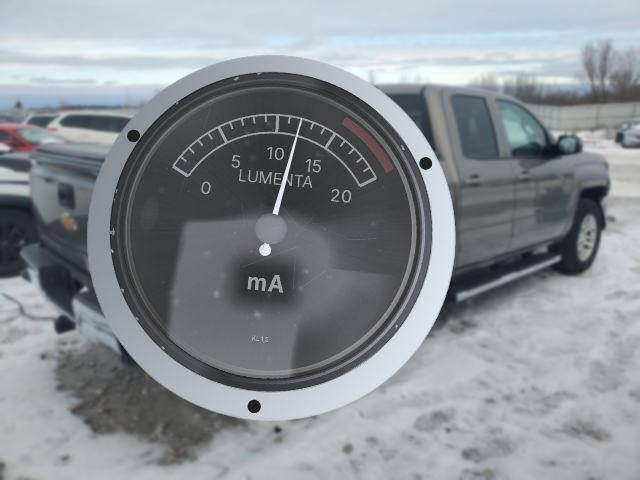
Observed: 12 mA
